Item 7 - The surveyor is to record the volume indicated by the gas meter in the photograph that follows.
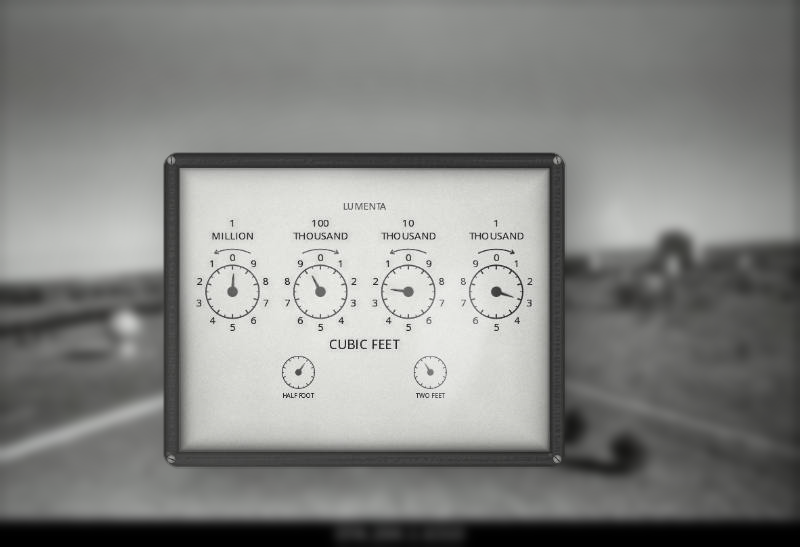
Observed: 992300 ft³
